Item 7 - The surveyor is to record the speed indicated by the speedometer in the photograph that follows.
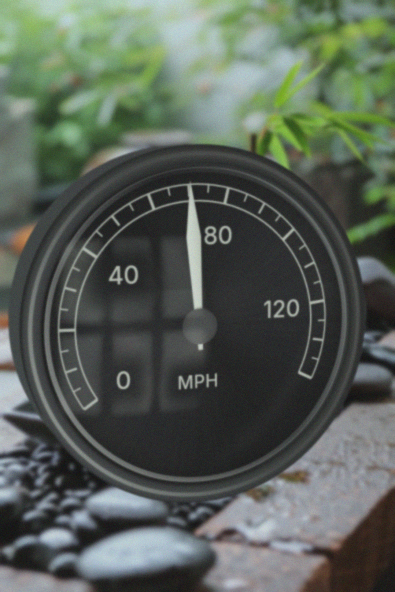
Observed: 70 mph
